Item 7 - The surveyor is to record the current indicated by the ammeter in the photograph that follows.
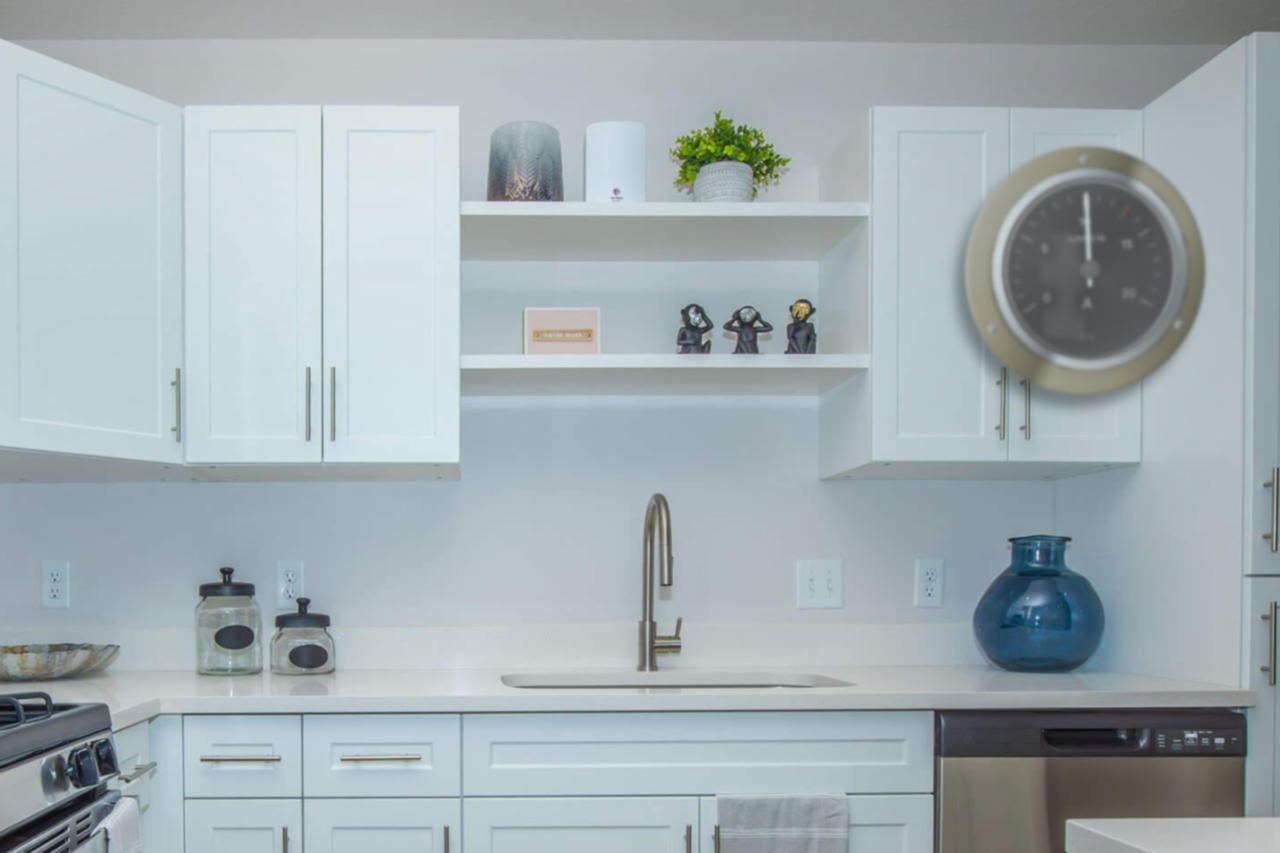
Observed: 10 A
